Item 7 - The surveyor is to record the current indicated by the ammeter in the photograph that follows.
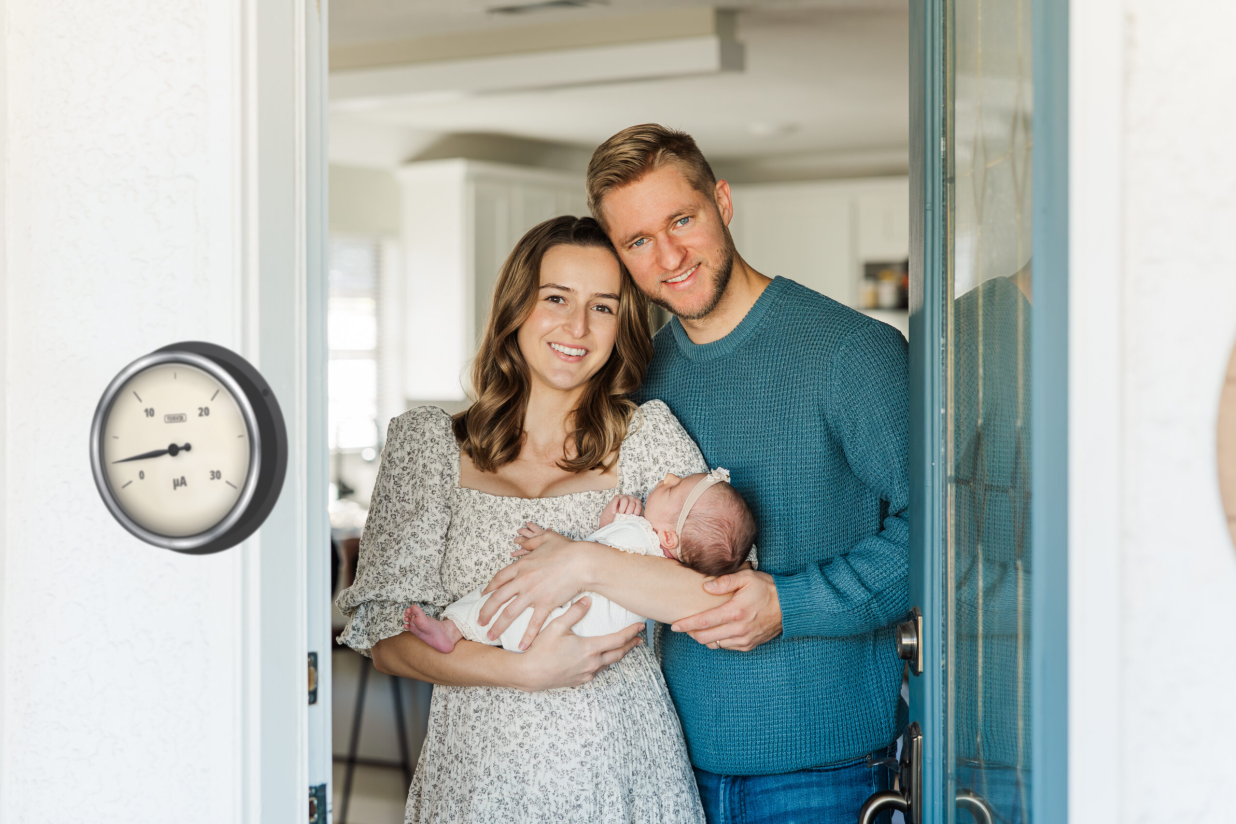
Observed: 2.5 µA
